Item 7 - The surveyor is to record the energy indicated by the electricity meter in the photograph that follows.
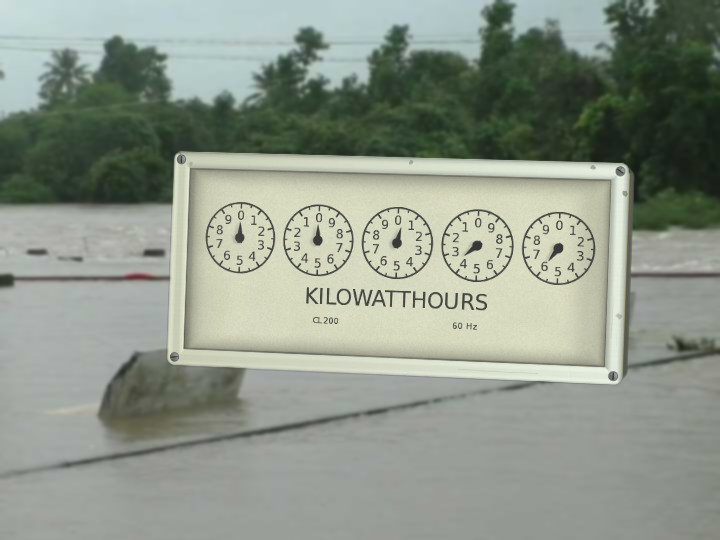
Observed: 36 kWh
